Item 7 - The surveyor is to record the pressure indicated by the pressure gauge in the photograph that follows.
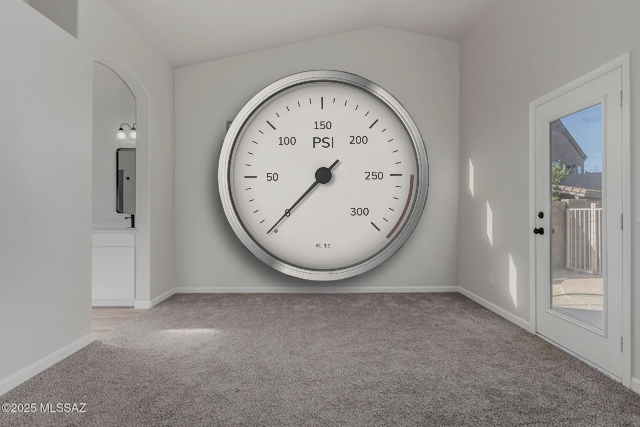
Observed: 0 psi
